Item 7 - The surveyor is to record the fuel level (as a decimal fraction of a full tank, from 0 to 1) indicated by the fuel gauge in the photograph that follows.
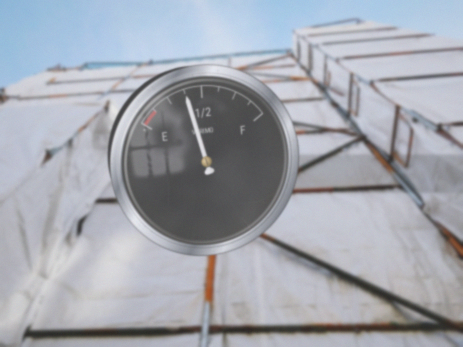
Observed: 0.375
